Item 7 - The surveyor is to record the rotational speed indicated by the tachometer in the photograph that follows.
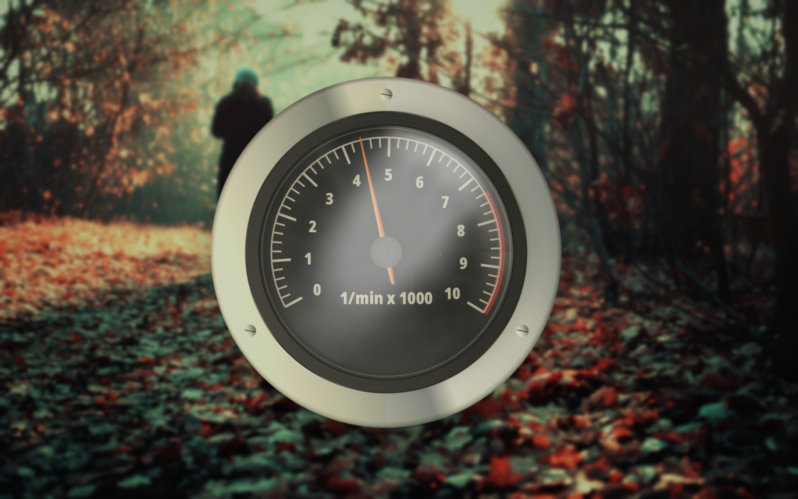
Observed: 4400 rpm
